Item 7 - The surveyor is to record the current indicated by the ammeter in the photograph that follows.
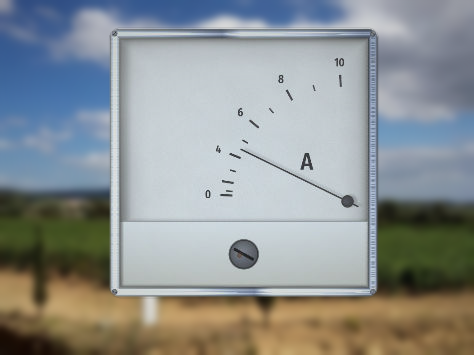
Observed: 4.5 A
